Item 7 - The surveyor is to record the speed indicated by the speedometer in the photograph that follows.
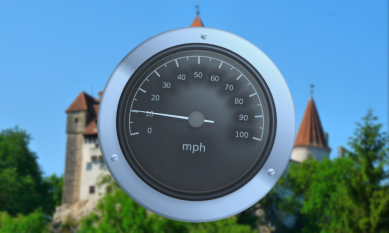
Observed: 10 mph
